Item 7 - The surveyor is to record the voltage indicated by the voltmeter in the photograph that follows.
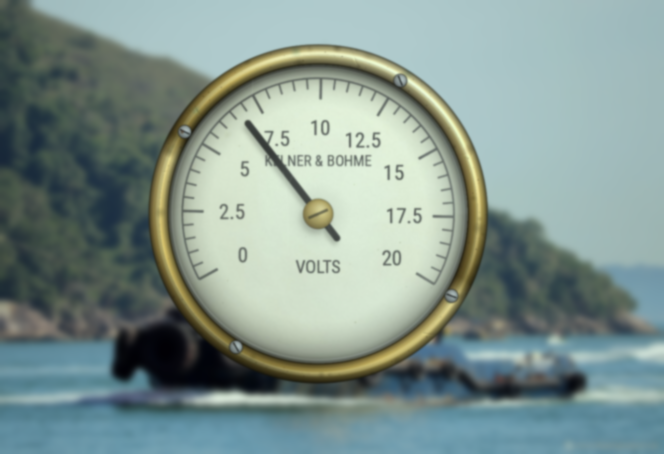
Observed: 6.75 V
